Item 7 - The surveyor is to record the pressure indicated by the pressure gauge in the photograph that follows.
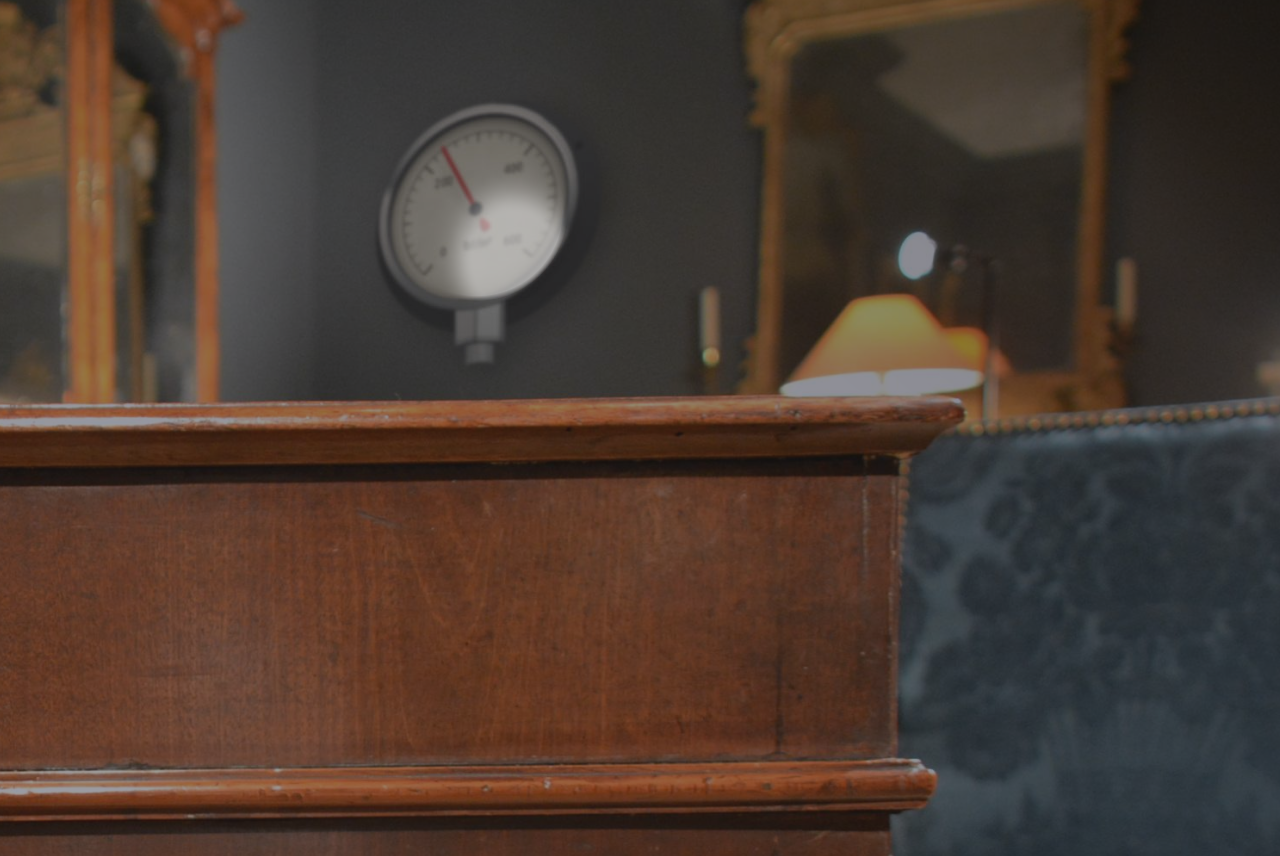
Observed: 240 psi
